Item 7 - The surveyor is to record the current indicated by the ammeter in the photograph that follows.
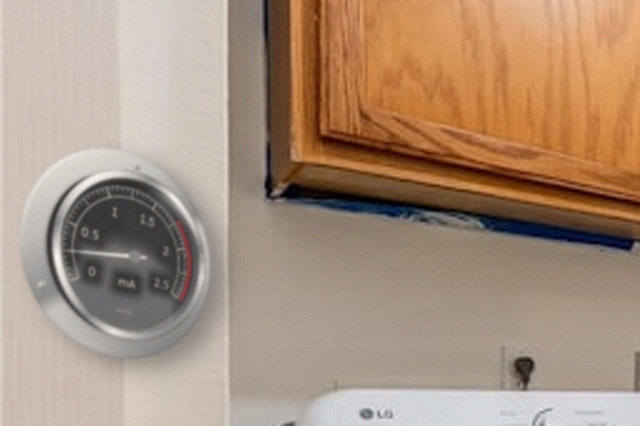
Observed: 0.25 mA
